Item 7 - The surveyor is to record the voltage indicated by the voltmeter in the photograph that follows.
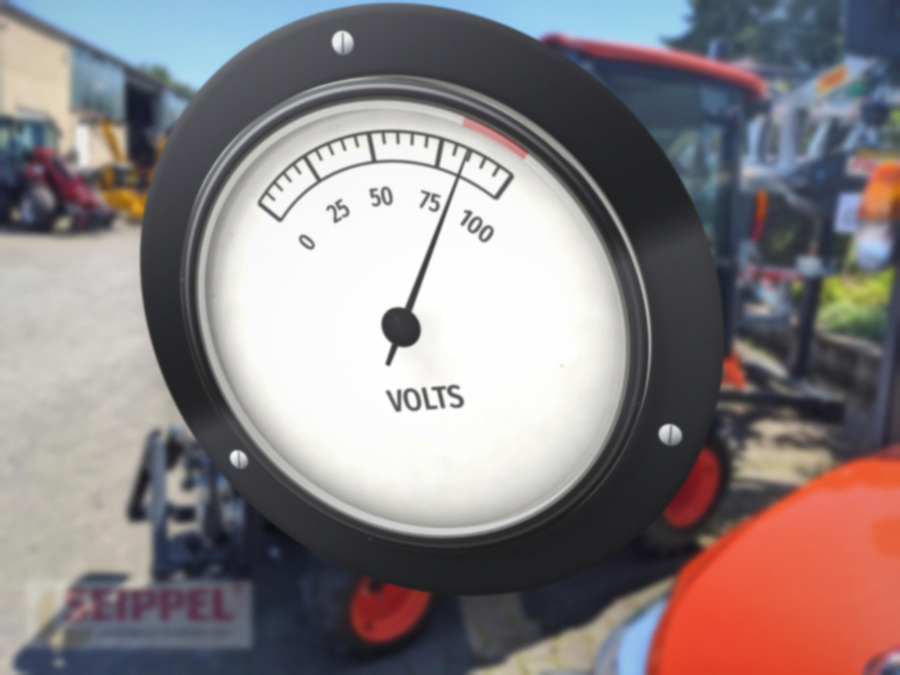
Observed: 85 V
